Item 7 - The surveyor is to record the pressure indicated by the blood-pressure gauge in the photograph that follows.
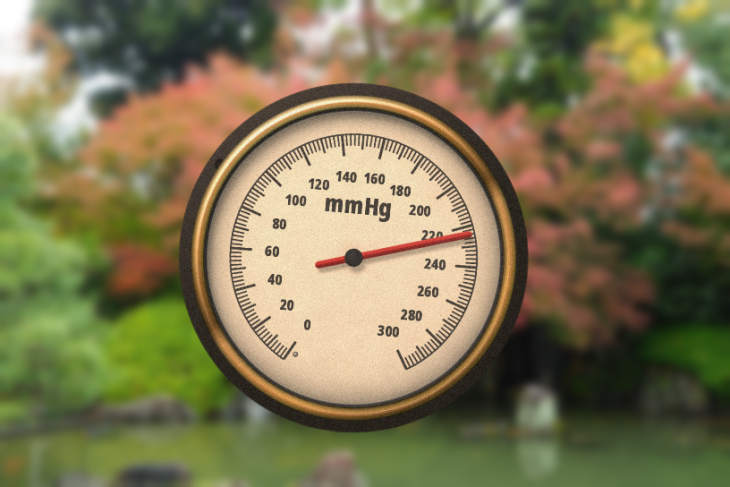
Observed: 224 mmHg
